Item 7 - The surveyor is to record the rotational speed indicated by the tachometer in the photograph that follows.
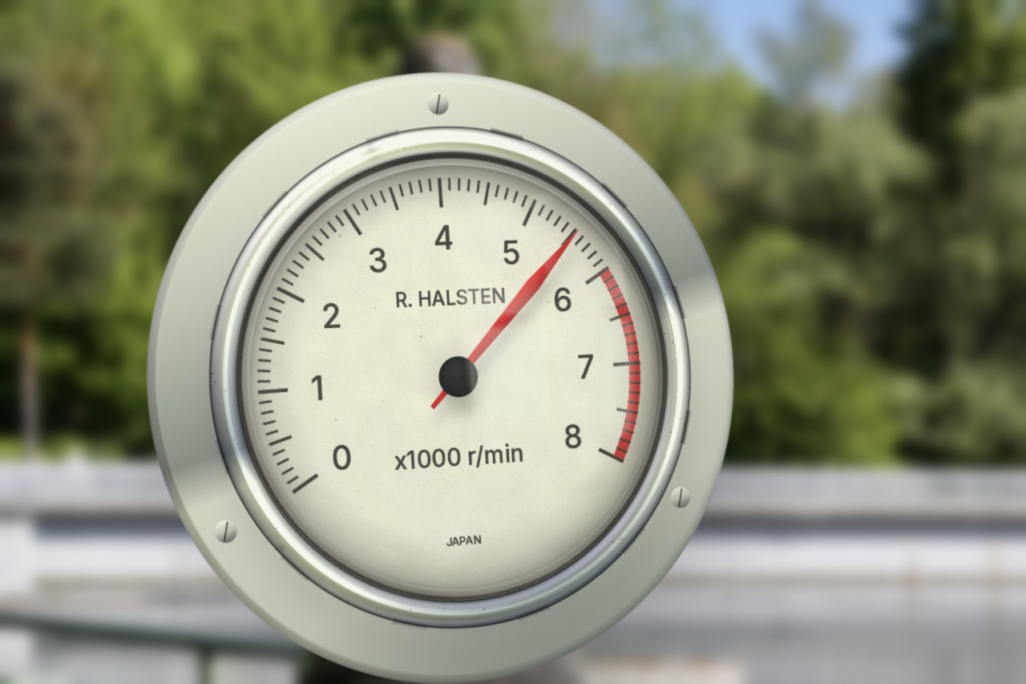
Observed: 5500 rpm
